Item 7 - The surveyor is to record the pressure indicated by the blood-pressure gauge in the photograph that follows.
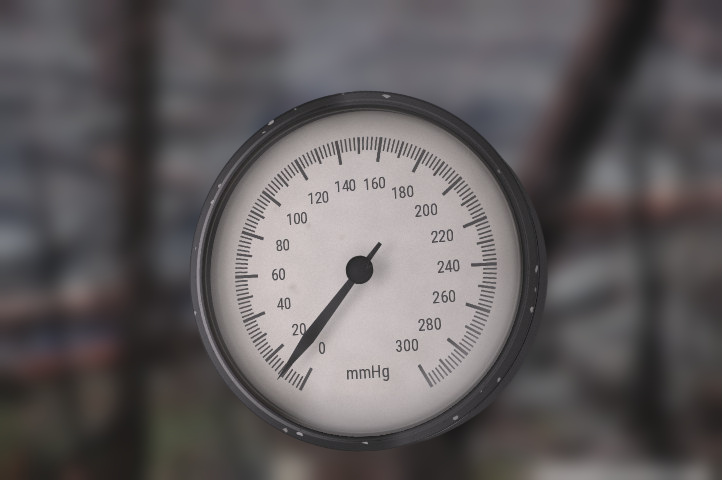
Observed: 10 mmHg
